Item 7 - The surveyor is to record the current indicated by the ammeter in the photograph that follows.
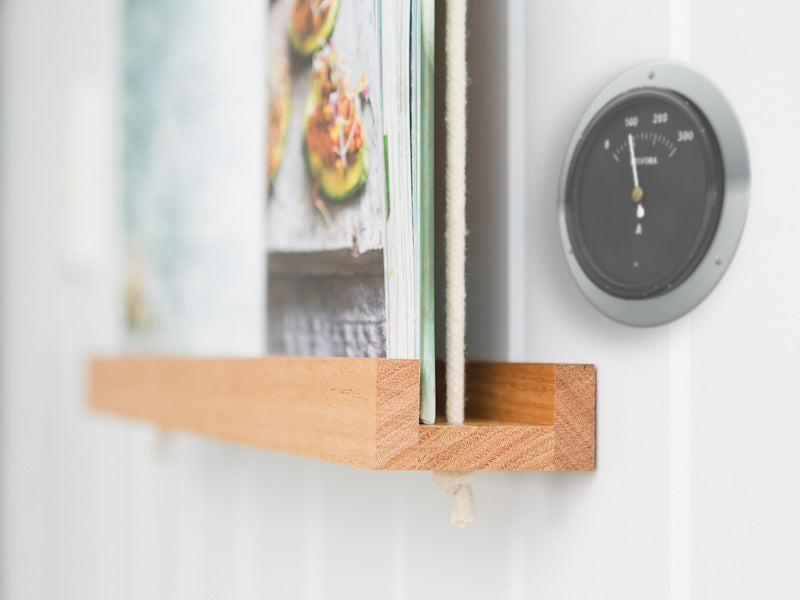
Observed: 100 A
